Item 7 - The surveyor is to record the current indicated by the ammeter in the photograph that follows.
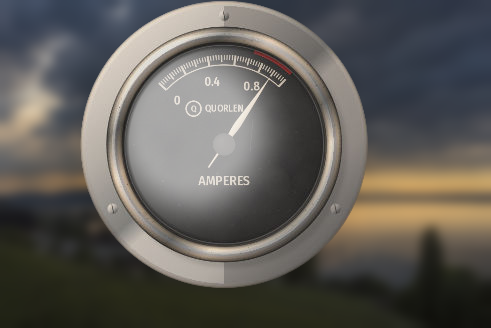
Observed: 0.9 A
